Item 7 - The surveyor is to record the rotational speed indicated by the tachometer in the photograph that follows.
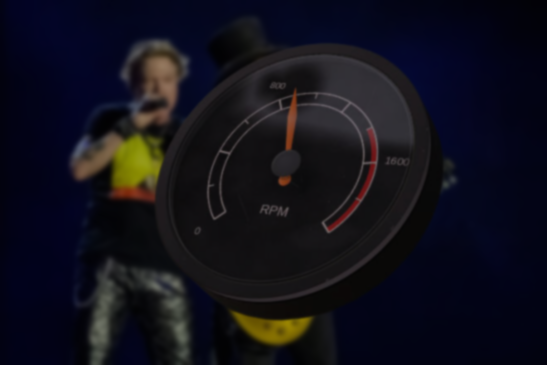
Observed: 900 rpm
